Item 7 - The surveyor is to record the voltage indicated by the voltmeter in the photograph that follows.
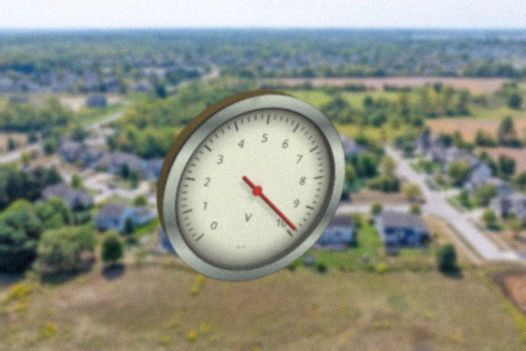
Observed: 9.8 V
